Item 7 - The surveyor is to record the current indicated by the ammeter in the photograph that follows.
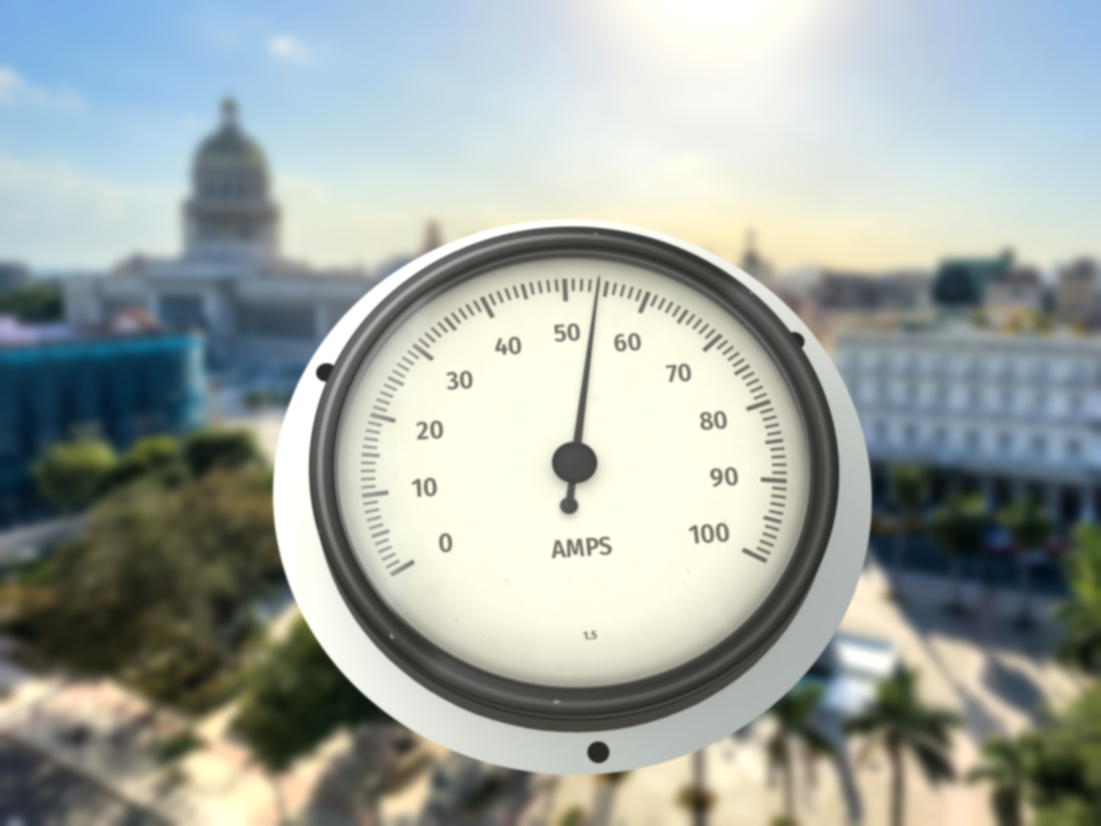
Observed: 54 A
